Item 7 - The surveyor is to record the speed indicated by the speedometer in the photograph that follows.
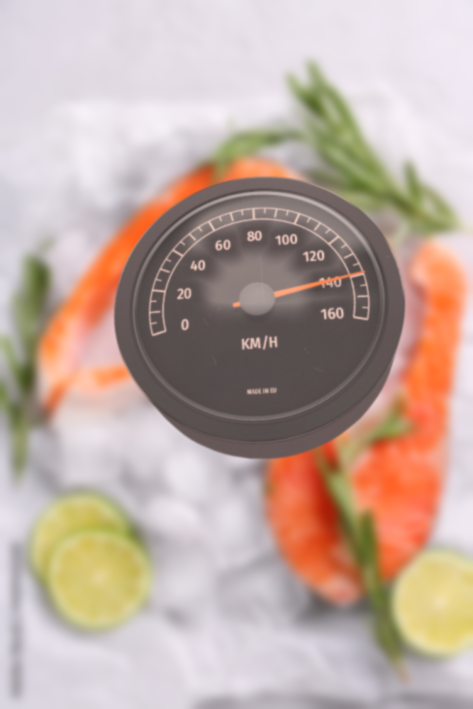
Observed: 140 km/h
